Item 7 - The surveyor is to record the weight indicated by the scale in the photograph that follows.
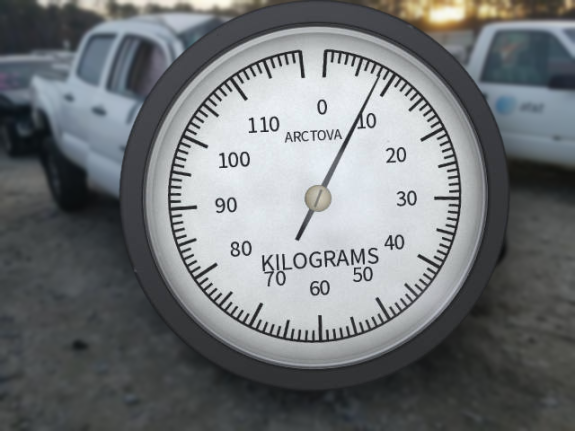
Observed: 8 kg
